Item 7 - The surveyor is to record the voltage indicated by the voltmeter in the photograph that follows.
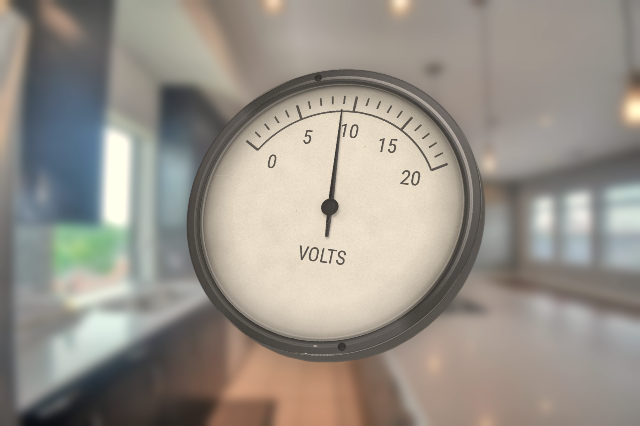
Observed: 9 V
